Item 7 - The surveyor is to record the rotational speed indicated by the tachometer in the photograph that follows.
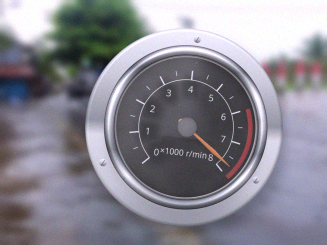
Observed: 7750 rpm
